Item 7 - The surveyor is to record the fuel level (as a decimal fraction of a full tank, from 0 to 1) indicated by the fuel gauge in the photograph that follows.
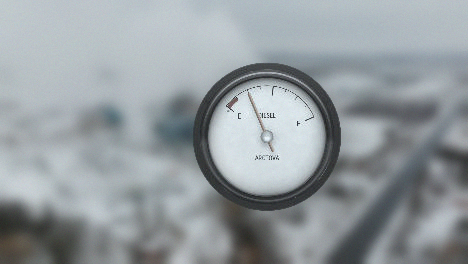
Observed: 0.25
